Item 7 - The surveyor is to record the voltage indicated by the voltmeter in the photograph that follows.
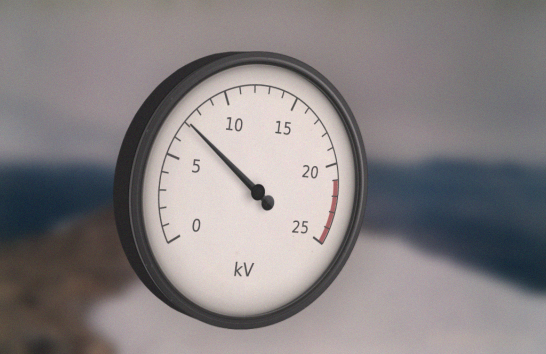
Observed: 7 kV
